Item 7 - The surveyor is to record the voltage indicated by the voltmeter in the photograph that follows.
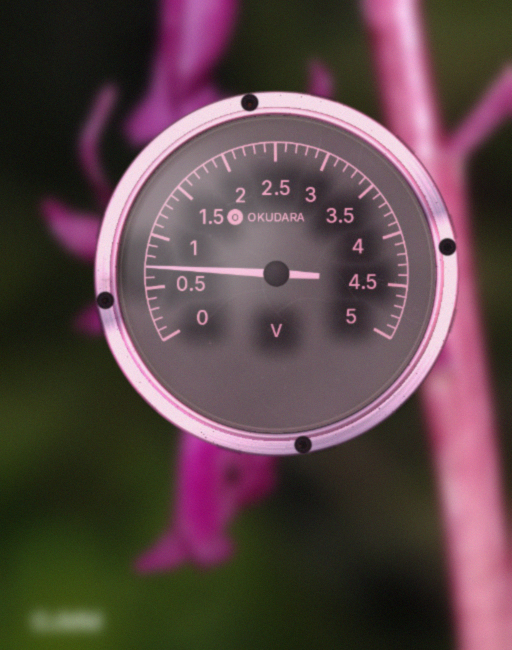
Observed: 0.7 V
